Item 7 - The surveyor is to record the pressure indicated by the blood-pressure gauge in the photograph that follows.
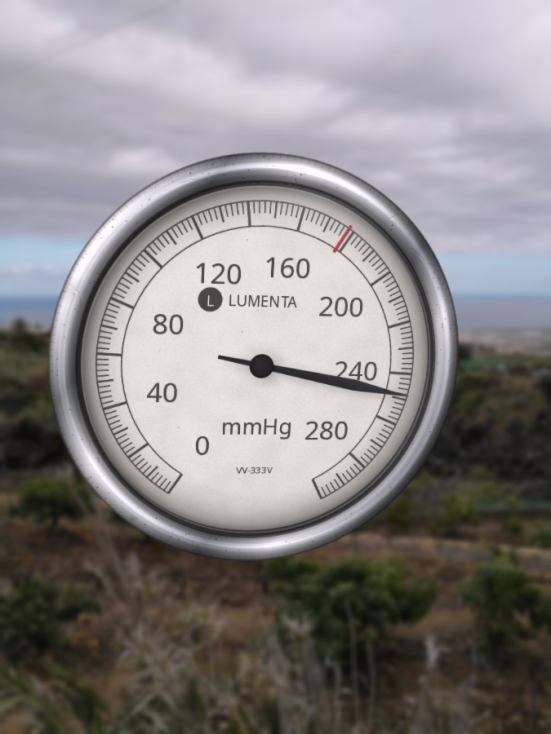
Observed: 248 mmHg
